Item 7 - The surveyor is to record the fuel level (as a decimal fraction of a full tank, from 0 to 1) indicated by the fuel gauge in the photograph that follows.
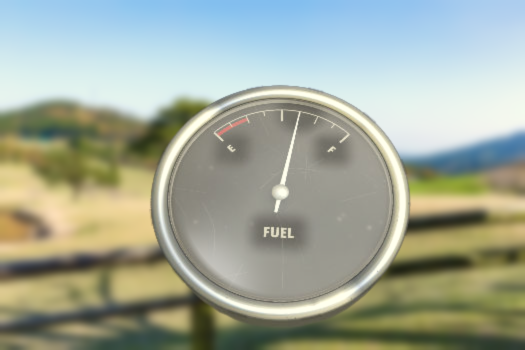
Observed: 0.625
